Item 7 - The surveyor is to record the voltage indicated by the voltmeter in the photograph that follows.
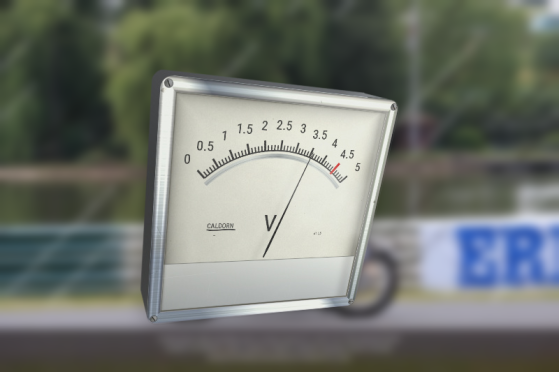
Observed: 3.5 V
